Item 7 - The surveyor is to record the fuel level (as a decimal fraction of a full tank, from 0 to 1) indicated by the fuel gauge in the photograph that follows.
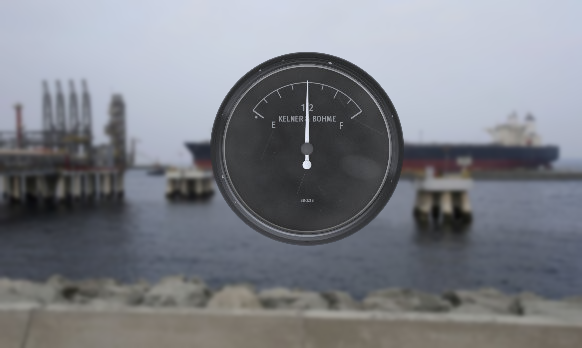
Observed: 0.5
